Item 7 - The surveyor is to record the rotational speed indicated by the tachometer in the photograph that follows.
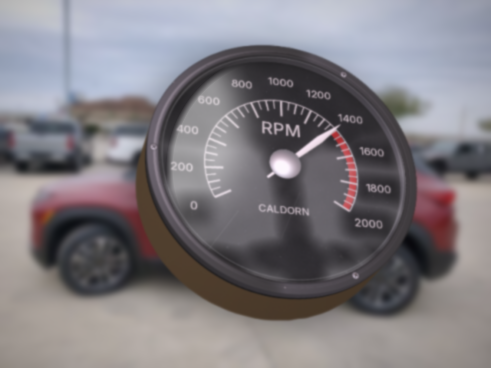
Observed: 1400 rpm
